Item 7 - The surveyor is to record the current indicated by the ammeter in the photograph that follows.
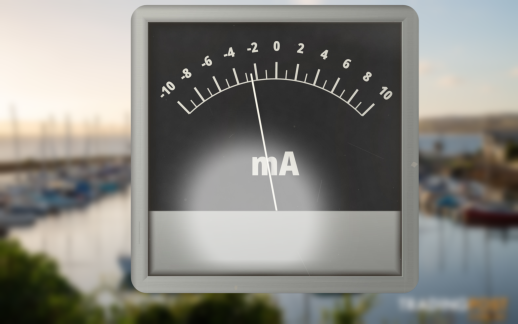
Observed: -2.5 mA
